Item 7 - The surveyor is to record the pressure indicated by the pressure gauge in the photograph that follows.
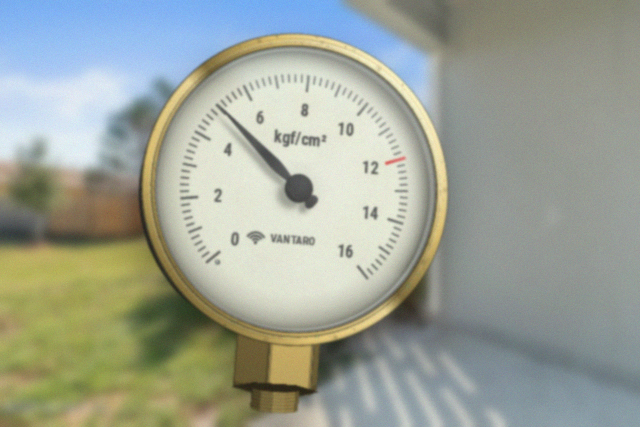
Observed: 5 kg/cm²
